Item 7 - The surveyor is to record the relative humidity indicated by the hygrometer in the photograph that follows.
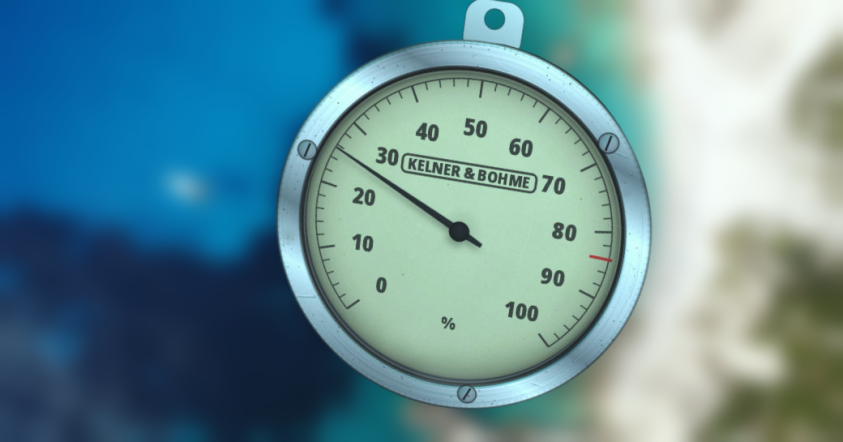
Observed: 26 %
